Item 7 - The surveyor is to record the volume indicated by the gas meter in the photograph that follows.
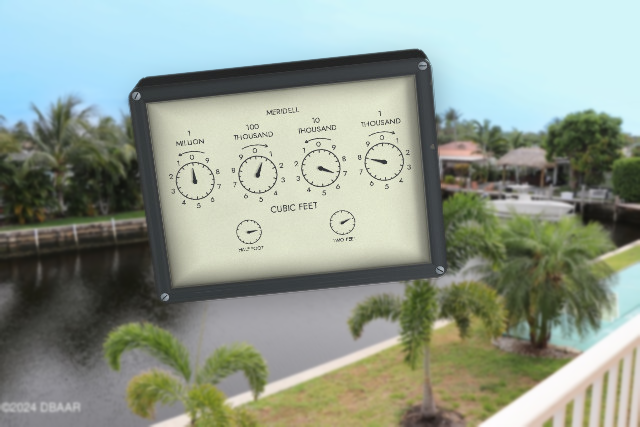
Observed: 6800 ft³
